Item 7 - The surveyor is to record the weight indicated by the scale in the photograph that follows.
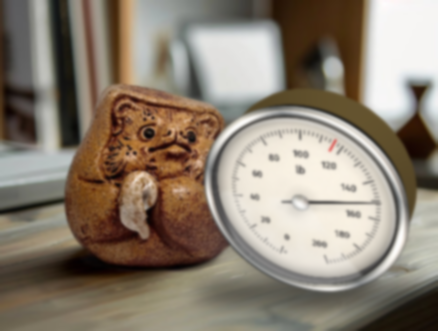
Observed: 150 lb
